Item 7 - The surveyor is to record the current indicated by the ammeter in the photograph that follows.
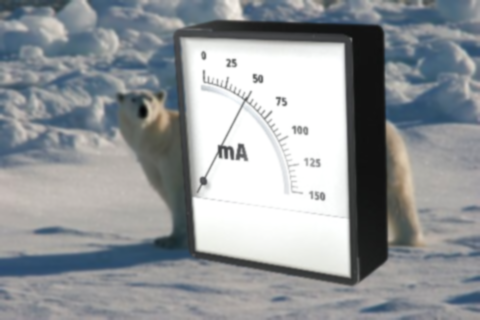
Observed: 50 mA
